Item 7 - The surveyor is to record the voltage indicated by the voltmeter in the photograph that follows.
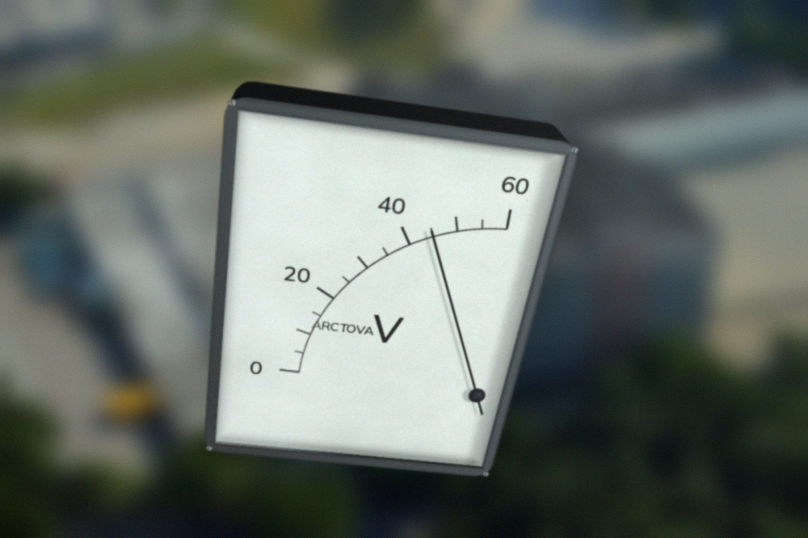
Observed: 45 V
